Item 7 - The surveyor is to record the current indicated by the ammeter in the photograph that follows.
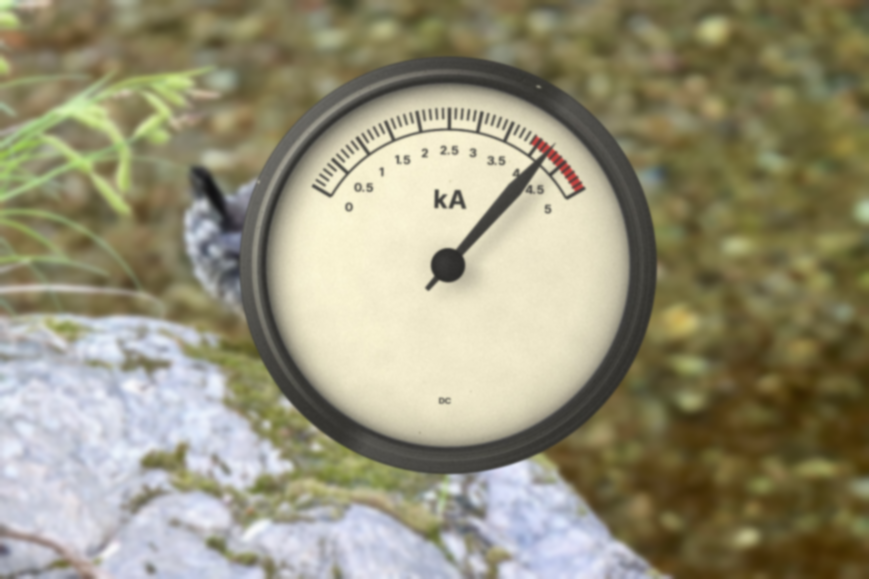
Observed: 4.2 kA
